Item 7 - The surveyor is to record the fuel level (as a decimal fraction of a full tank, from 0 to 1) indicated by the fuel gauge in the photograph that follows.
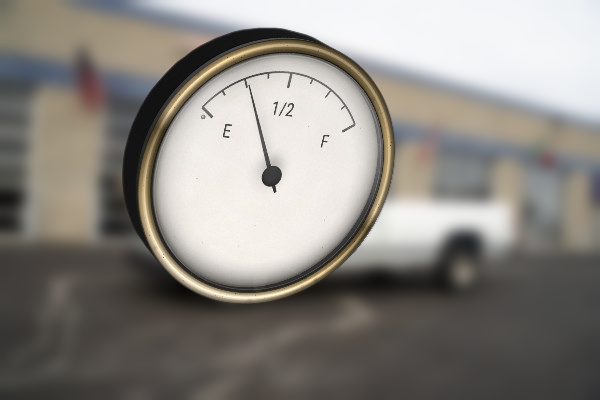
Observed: 0.25
